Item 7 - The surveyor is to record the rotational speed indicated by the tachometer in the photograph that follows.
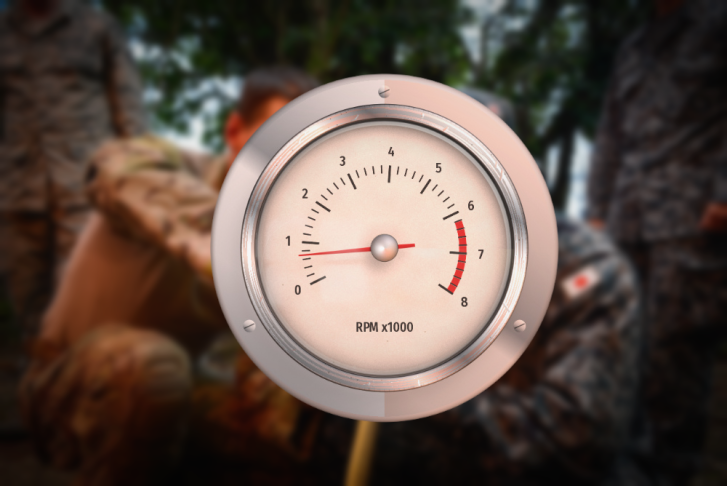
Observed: 700 rpm
